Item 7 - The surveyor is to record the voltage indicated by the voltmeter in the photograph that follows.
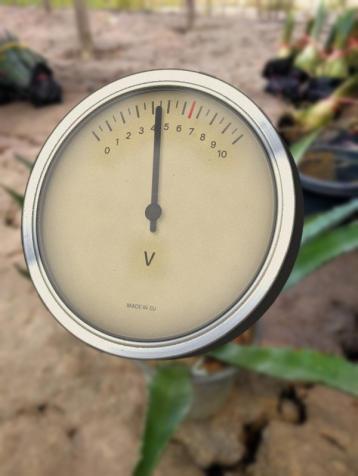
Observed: 4.5 V
